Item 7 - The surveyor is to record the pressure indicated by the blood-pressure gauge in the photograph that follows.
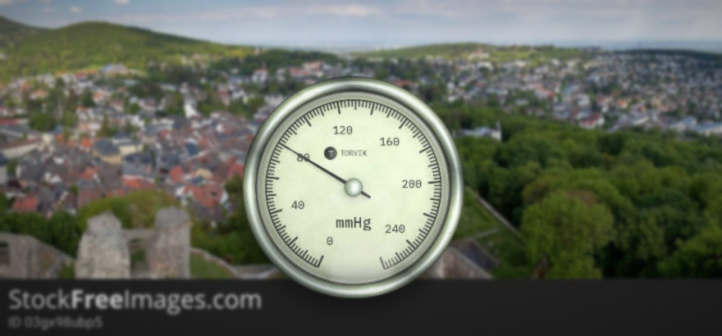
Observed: 80 mmHg
